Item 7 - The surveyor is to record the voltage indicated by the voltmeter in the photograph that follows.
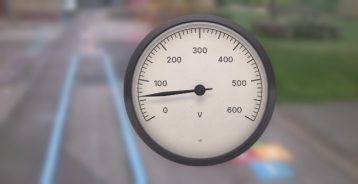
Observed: 60 V
